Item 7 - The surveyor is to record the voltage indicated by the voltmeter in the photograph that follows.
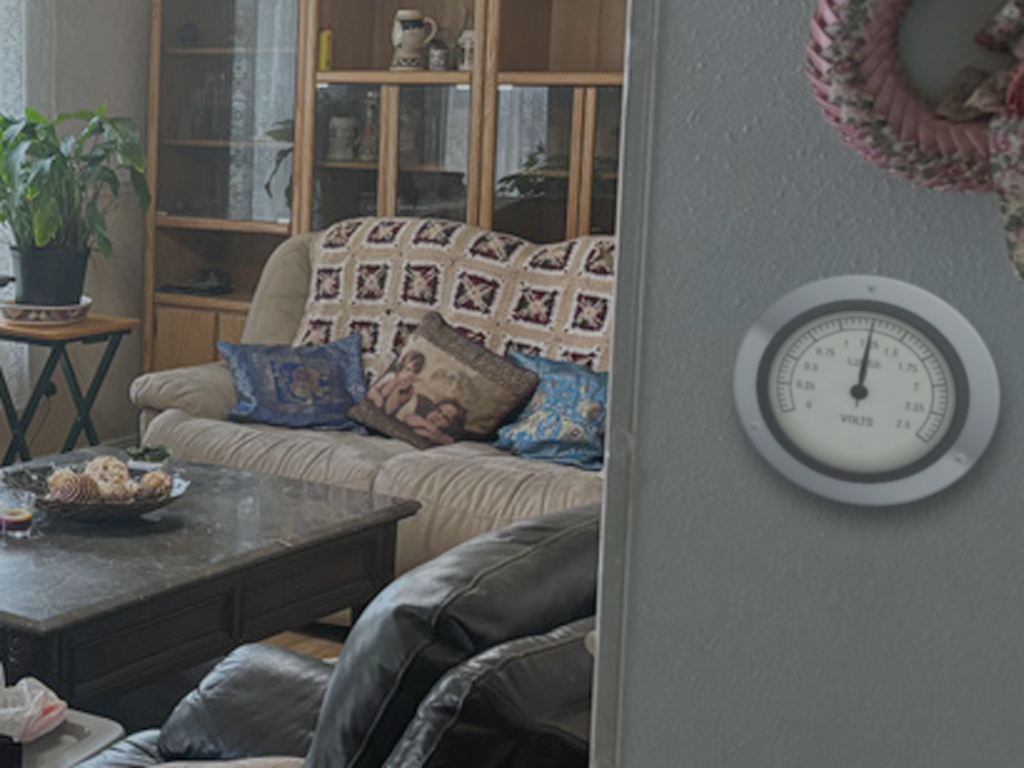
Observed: 1.25 V
